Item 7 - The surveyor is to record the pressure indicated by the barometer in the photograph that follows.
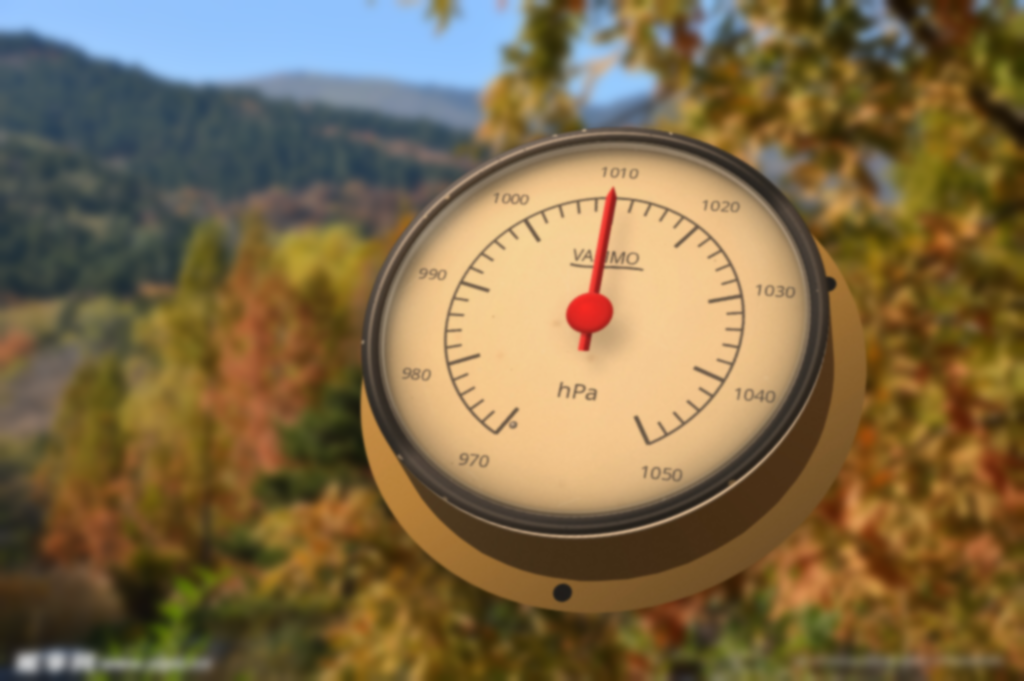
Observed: 1010 hPa
